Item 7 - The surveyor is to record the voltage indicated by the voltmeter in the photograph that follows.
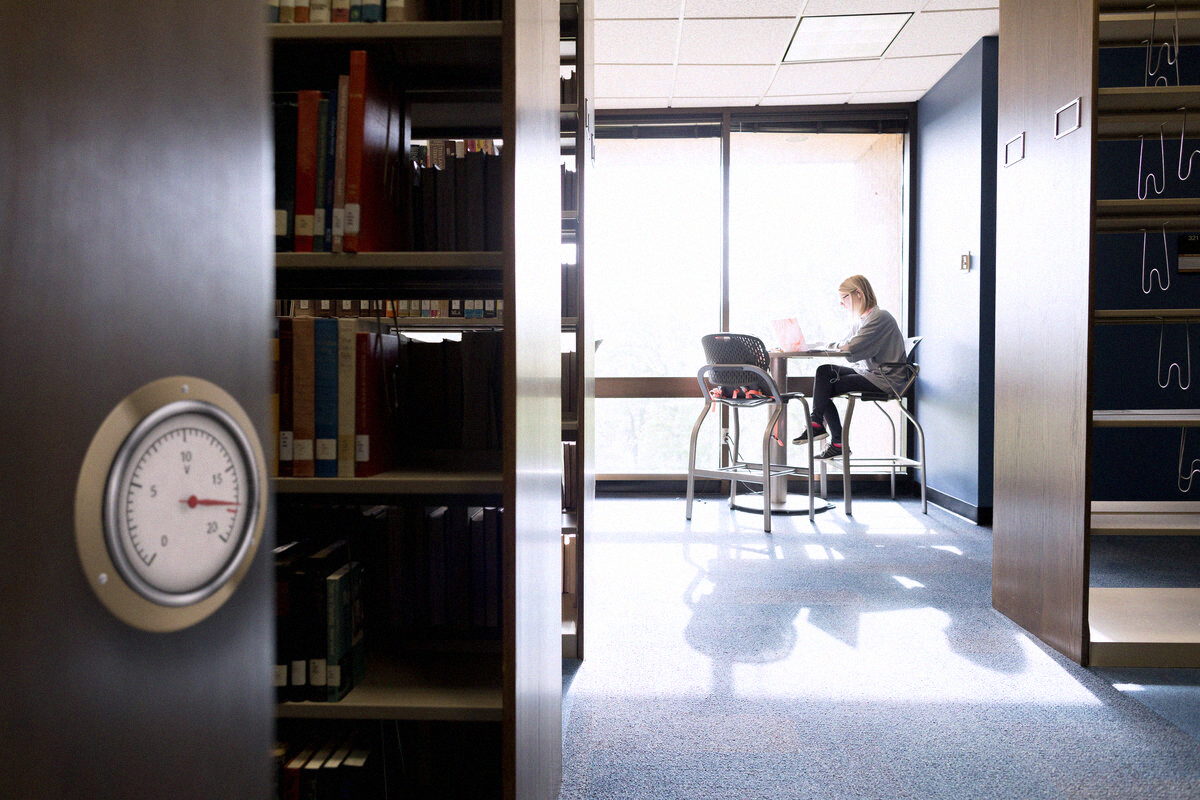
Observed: 17.5 V
